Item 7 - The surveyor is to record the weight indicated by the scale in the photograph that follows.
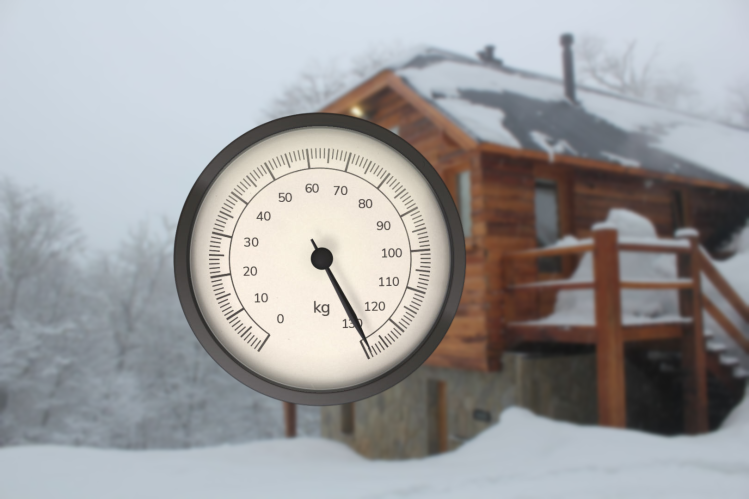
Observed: 129 kg
